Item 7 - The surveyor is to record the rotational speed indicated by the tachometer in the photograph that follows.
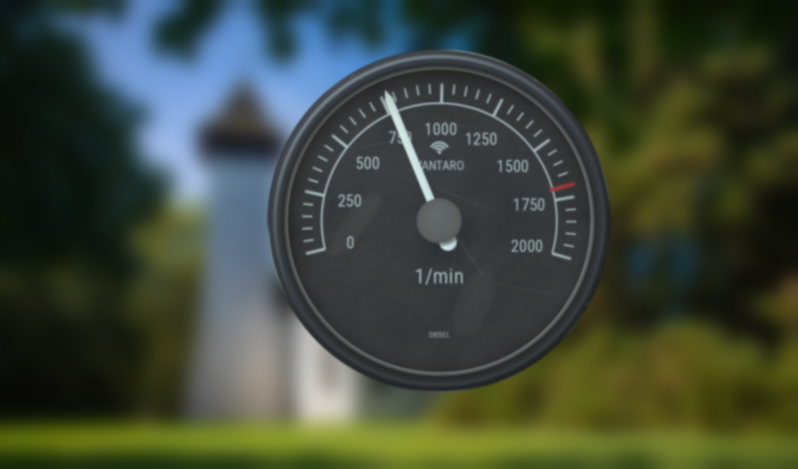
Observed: 775 rpm
